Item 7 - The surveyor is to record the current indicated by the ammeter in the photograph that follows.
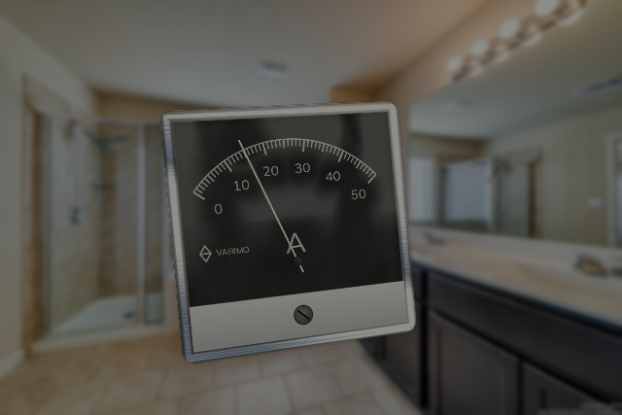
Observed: 15 A
